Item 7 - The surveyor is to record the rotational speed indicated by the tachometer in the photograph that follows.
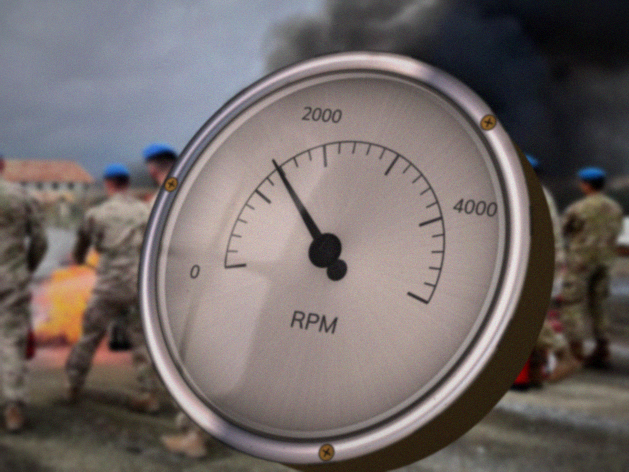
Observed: 1400 rpm
